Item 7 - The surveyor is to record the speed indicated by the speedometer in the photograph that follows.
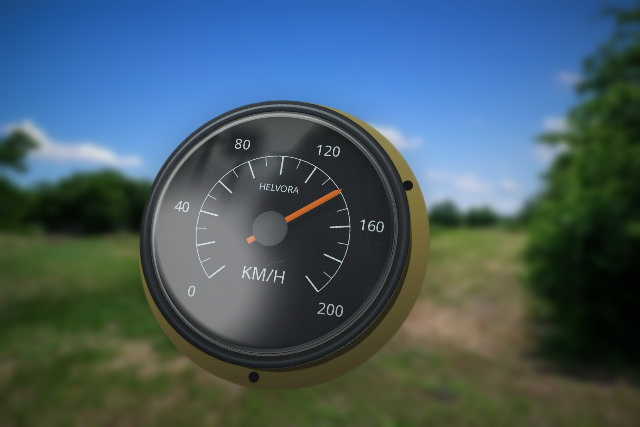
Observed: 140 km/h
